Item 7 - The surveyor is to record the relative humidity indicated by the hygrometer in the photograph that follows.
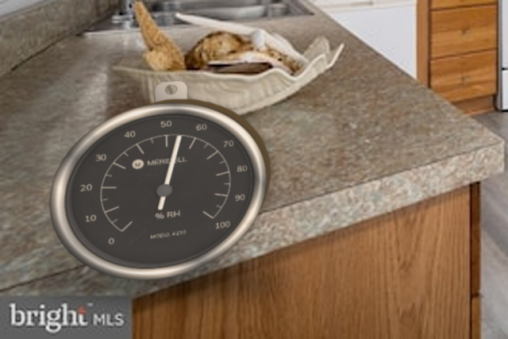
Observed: 55 %
